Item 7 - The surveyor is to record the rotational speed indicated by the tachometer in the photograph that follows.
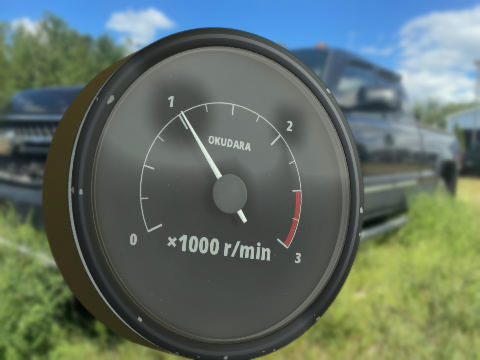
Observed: 1000 rpm
